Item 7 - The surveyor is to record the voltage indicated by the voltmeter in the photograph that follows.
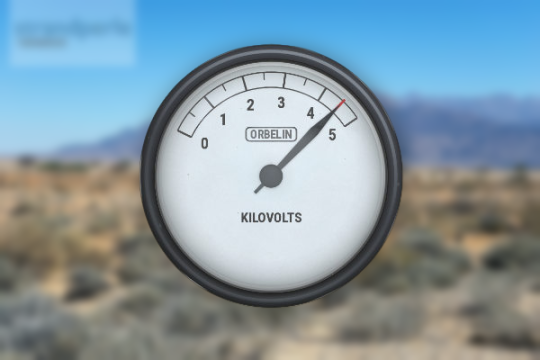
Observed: 4.5 kV
